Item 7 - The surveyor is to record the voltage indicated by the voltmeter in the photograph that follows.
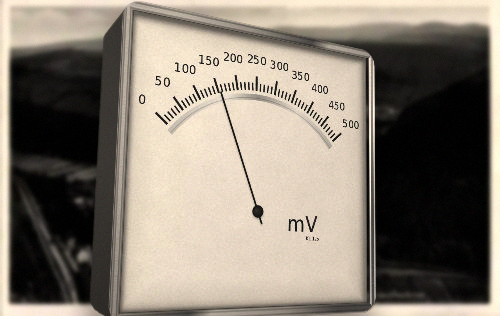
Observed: 150 mV
